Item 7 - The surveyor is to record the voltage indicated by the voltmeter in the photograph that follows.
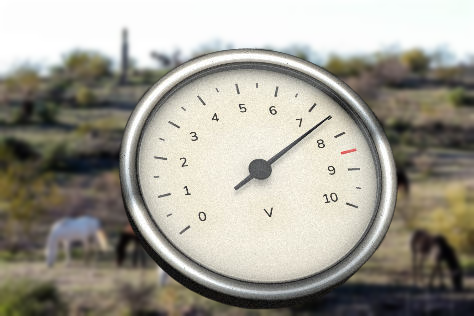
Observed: 7.5 V
